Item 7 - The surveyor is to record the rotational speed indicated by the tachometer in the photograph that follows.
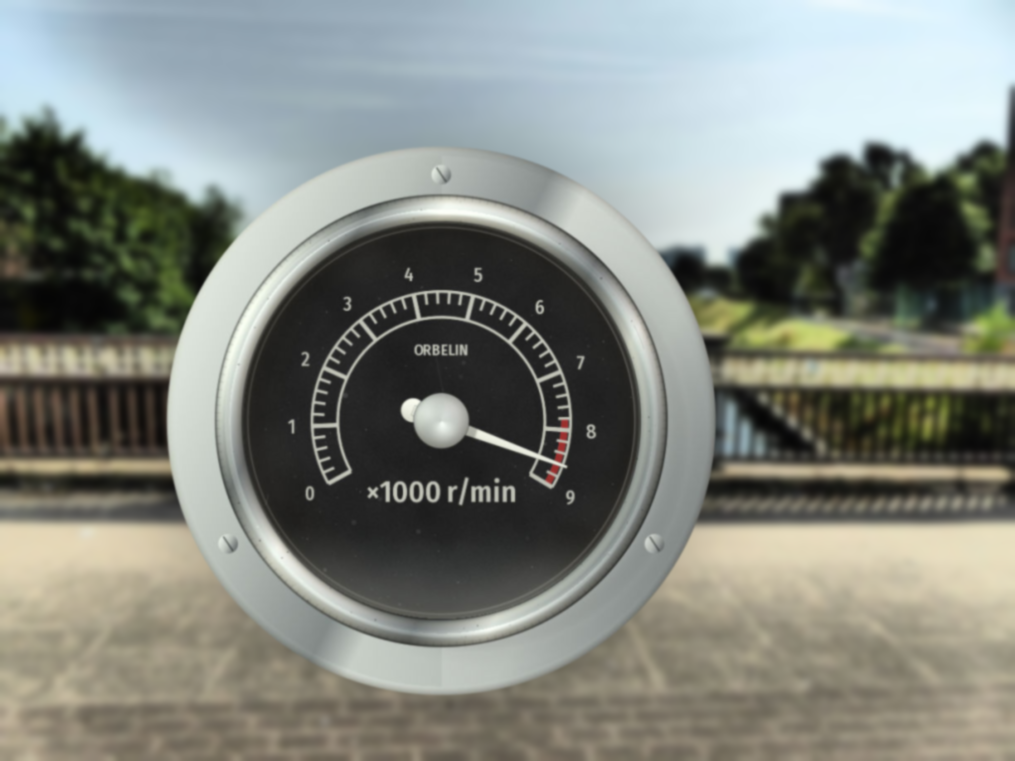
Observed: 8600 rpm
